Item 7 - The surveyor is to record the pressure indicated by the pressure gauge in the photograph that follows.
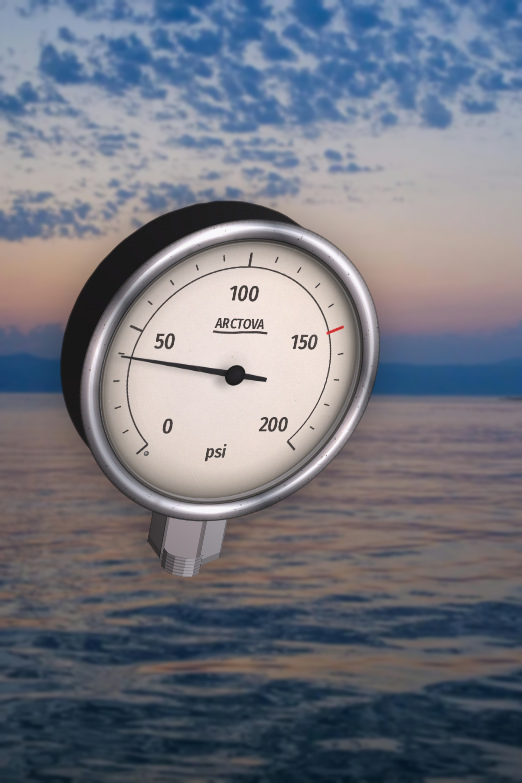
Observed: 40 psi
